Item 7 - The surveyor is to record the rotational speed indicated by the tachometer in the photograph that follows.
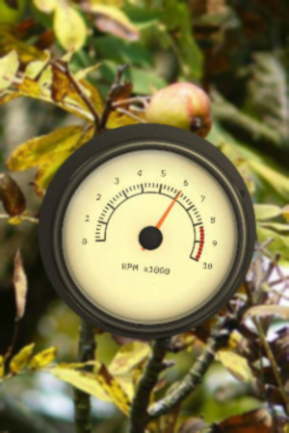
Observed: 6000 rpm
